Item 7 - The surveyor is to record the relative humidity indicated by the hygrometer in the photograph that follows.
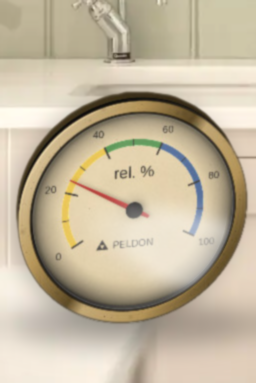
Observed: 25 %
